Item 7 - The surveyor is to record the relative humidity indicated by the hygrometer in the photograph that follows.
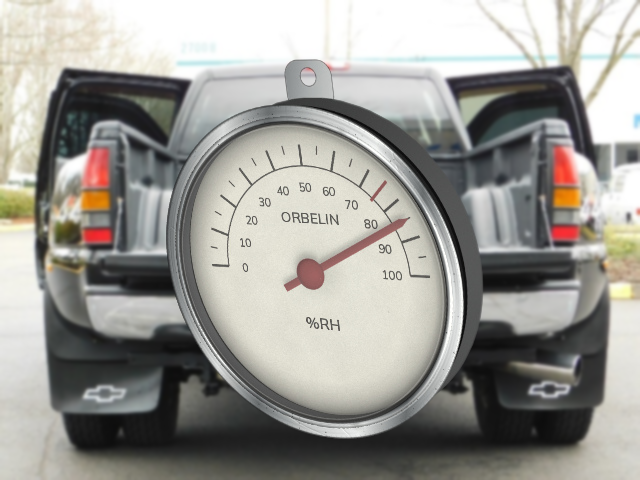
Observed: 85 %
